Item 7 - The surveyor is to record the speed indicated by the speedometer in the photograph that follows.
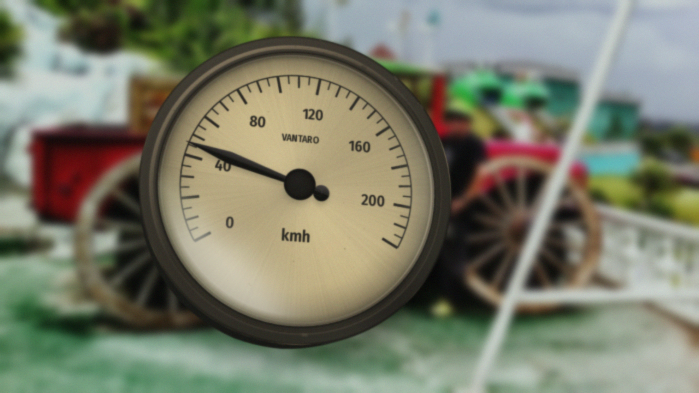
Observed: 45 km/h
